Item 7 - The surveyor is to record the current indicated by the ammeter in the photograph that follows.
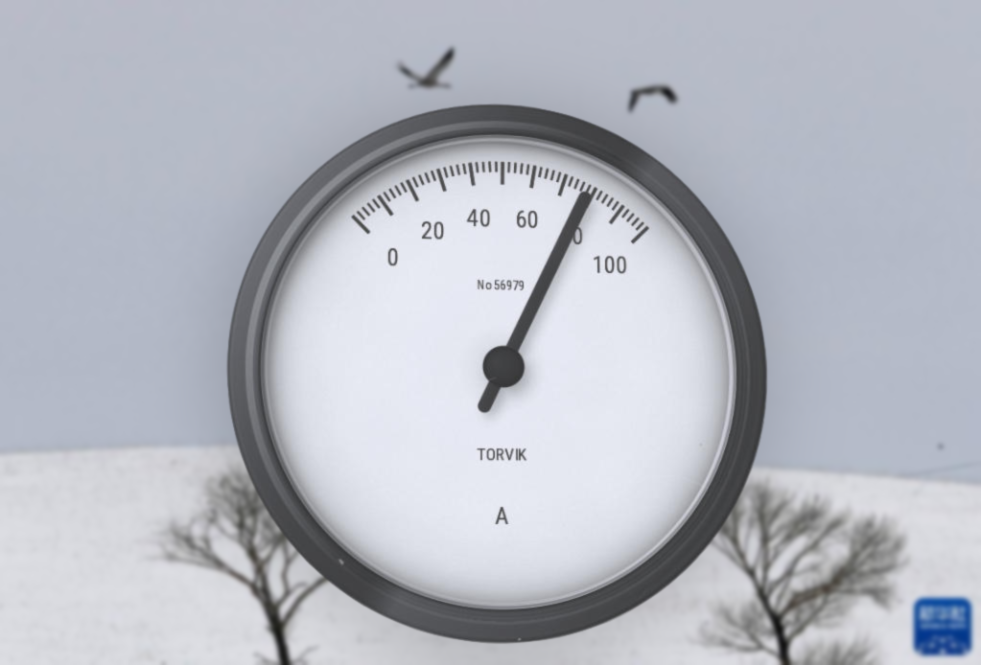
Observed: 78 A
